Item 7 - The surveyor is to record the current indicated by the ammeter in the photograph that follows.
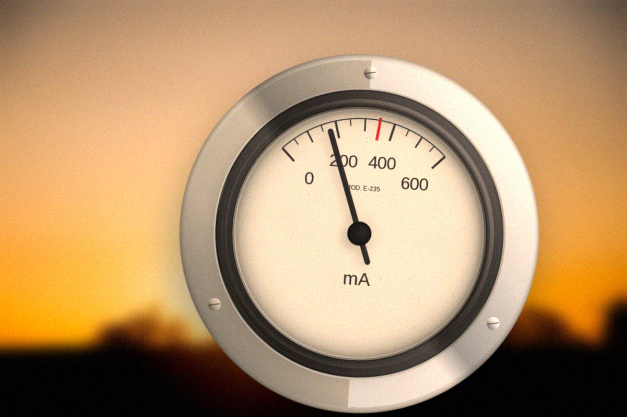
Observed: 175 mA
